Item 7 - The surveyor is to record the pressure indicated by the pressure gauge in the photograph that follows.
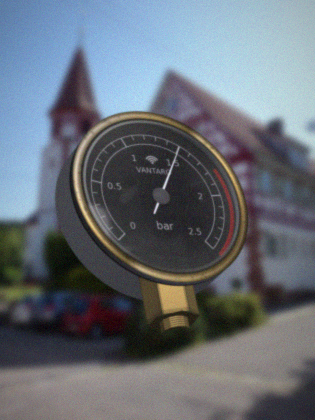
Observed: 1.5 bar
